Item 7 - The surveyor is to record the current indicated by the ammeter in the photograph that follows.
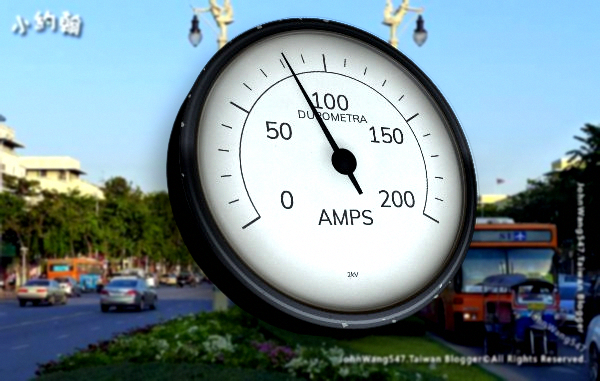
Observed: 80 A
